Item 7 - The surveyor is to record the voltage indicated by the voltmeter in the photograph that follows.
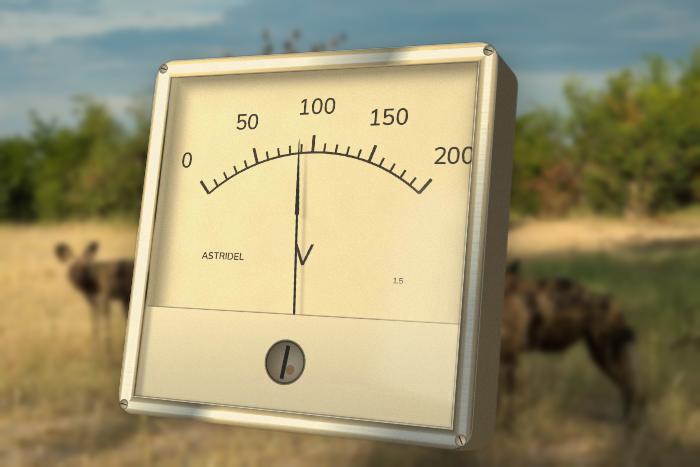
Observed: 90 V
